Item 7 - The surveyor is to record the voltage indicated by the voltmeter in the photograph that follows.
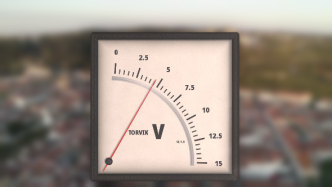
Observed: 4.5 V
